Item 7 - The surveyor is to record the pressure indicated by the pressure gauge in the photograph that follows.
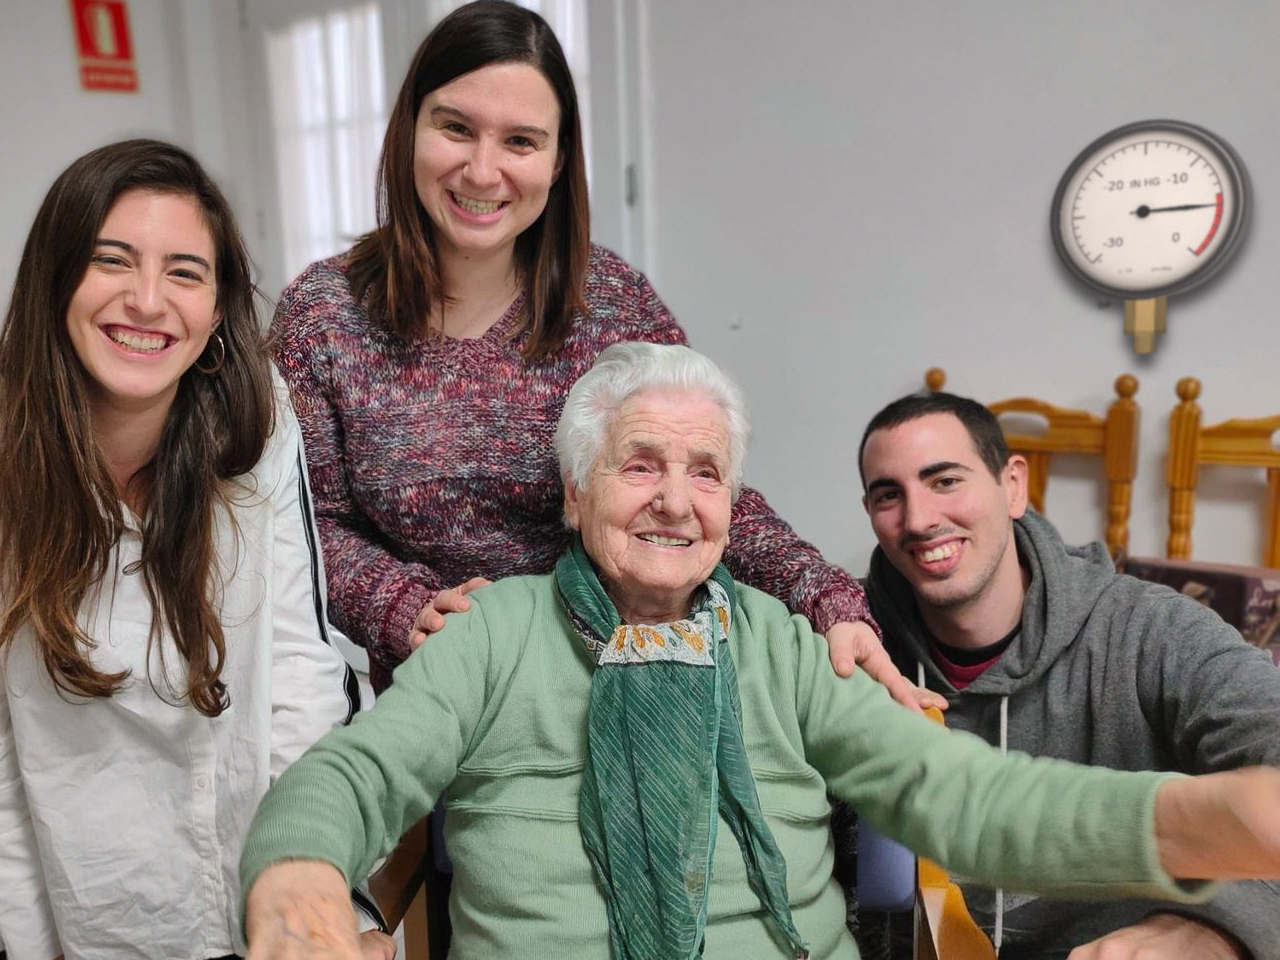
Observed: -5 inHg
